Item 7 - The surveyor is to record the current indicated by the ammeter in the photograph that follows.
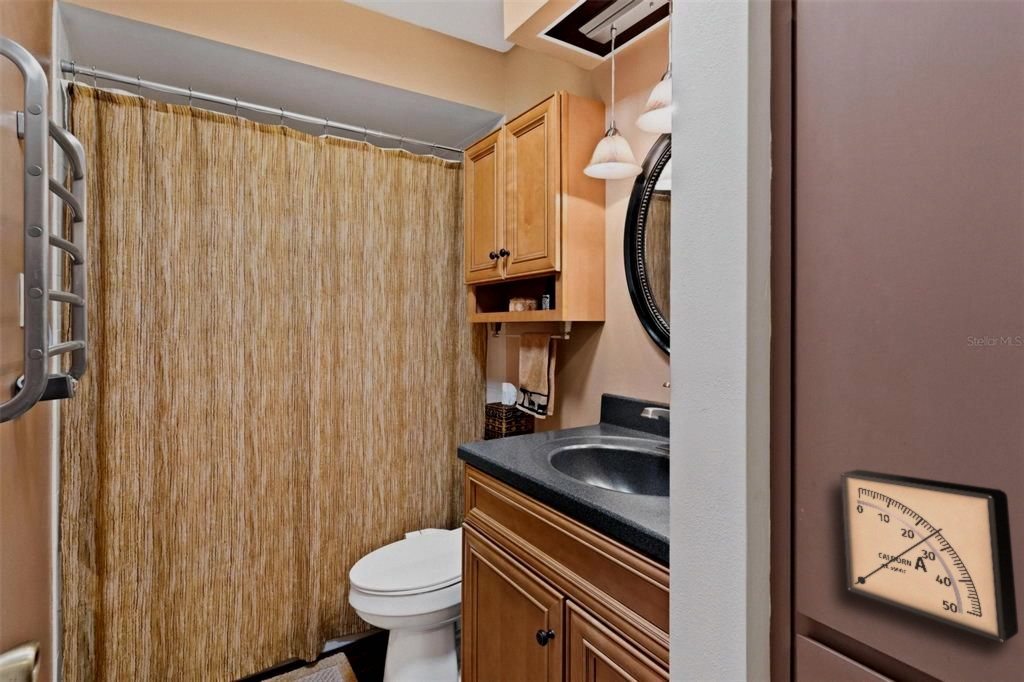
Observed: 25 A
